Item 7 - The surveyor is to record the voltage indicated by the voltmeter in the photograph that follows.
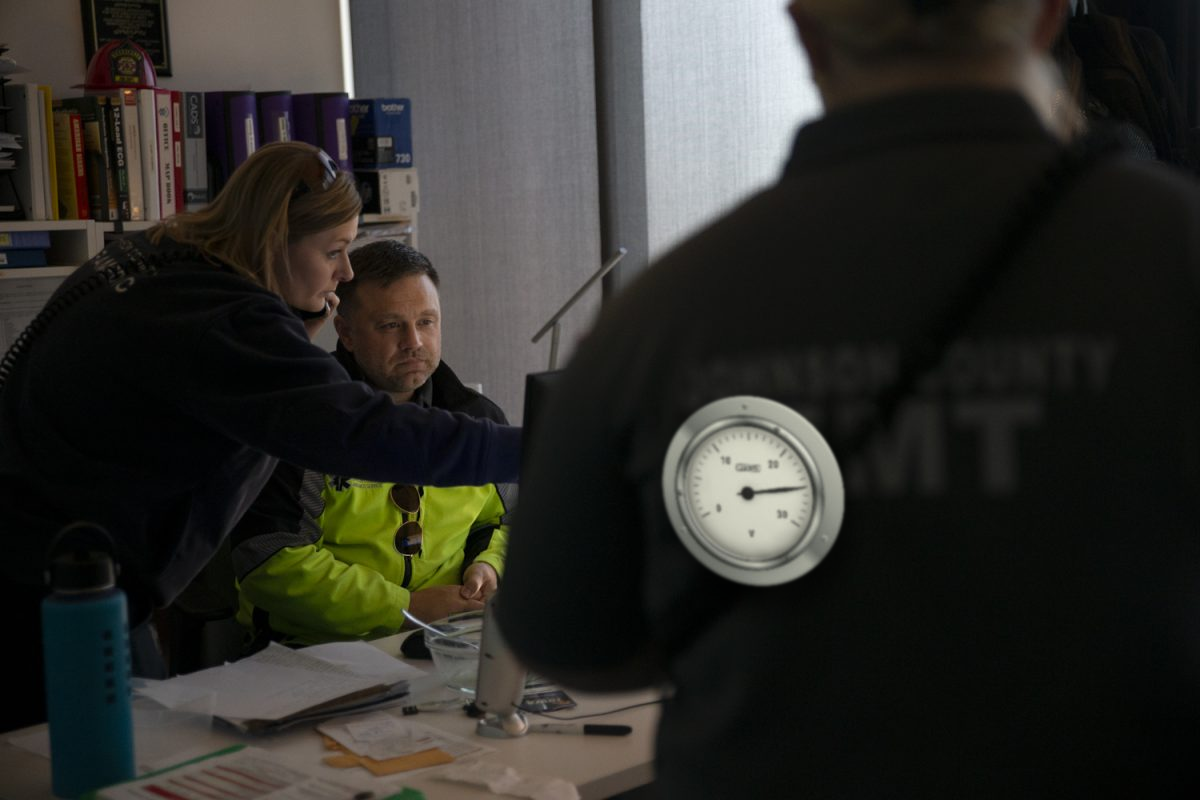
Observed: 25 V
